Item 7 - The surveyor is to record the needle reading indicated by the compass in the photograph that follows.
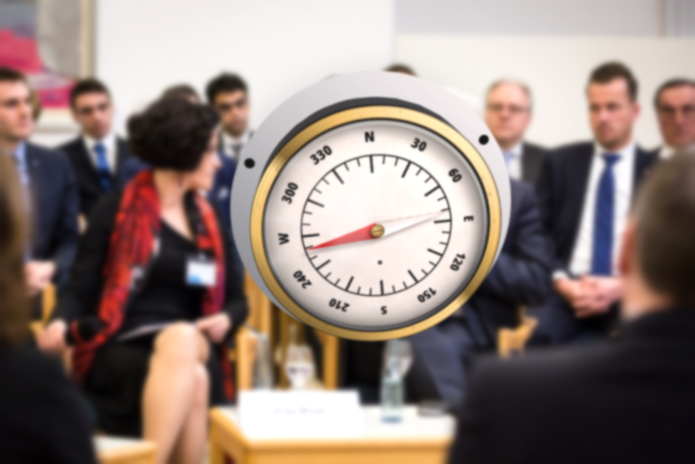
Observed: 260 °
